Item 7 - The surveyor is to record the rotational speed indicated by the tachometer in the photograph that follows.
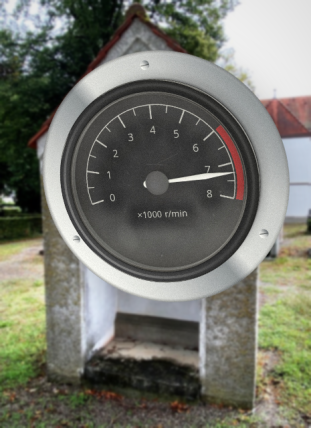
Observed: 7250 rpm
